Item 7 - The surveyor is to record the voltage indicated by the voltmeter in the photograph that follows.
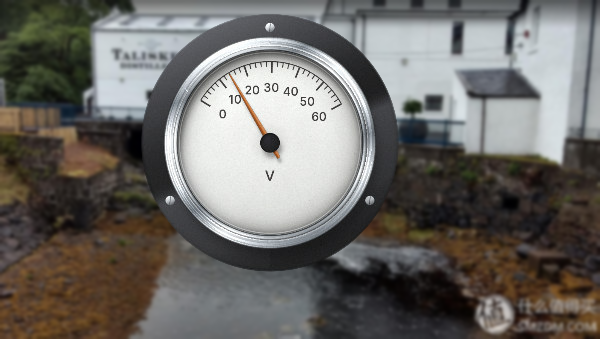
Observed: 14 V
